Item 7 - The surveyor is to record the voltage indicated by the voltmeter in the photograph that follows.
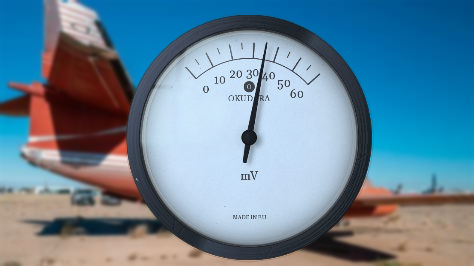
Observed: 35 mV
